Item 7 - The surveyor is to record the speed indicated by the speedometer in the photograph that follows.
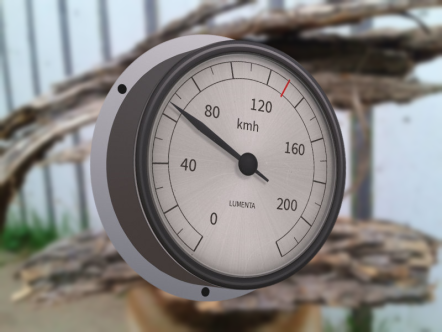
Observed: 65 km/h
